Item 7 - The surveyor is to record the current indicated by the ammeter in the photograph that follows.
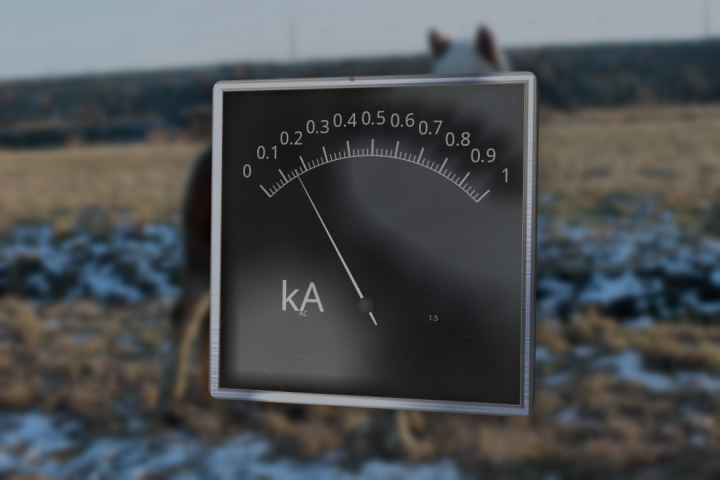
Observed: 0.16 kA
